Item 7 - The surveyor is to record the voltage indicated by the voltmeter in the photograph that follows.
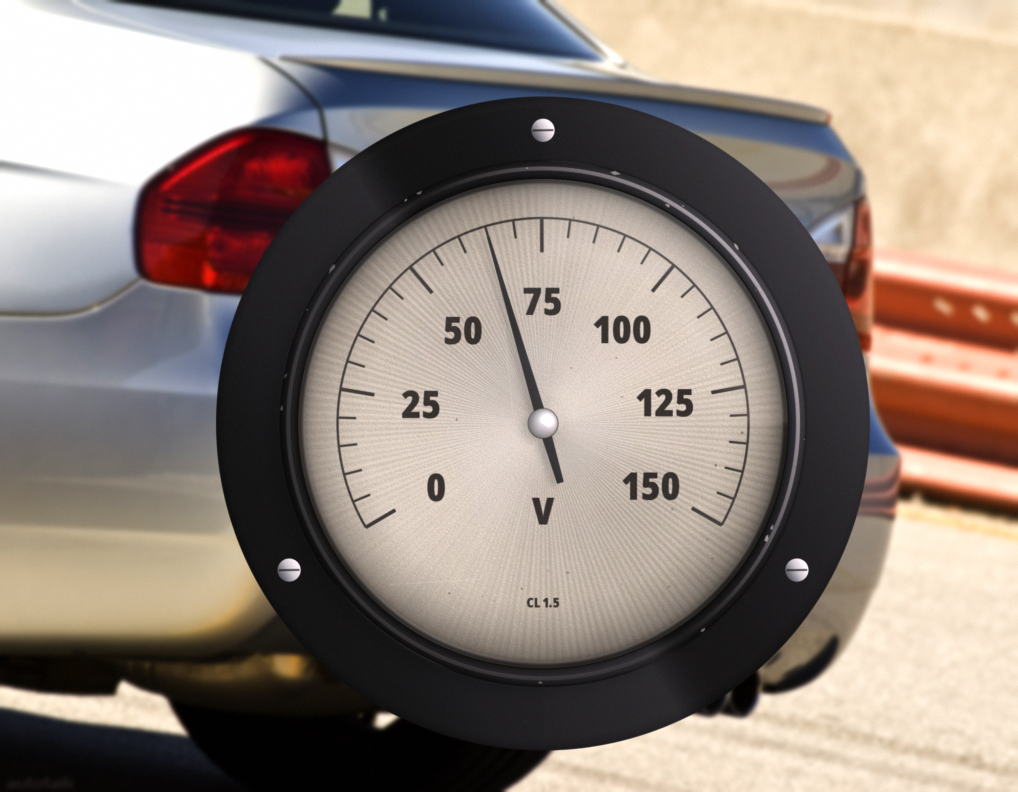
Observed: 65 V
